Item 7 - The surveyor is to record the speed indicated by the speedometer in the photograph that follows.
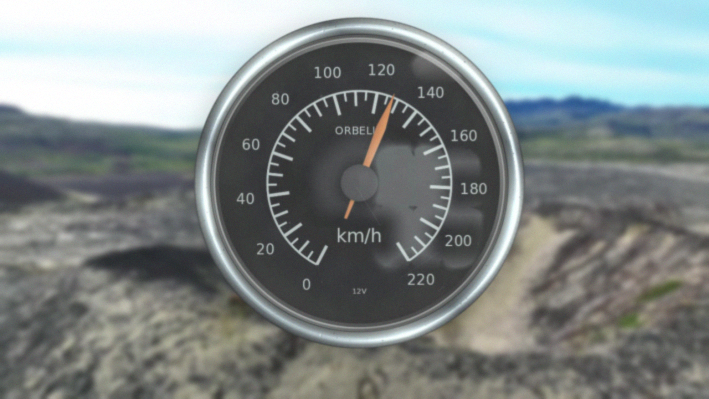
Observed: 127.5 km/h
